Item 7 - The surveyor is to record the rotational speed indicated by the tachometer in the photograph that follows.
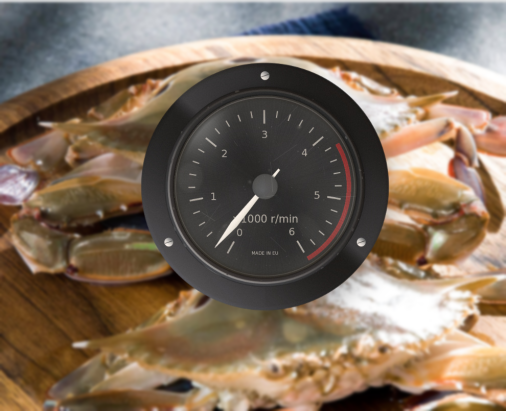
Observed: 200 rpm
